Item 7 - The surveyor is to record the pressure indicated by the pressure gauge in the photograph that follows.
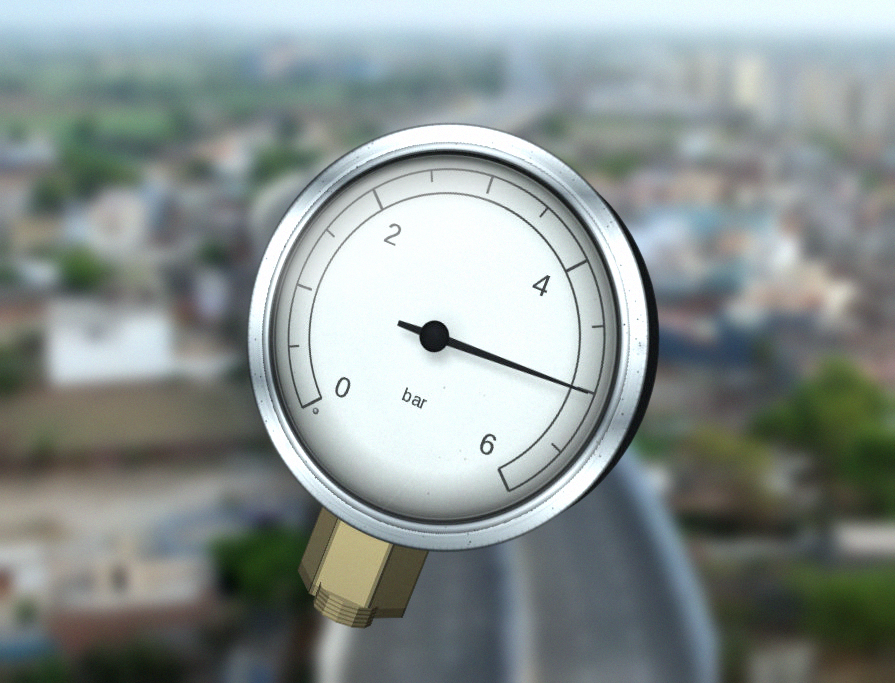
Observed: 5 bar
